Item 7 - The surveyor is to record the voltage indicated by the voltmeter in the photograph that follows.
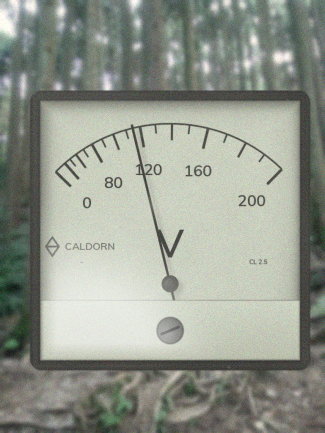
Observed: 115 V
